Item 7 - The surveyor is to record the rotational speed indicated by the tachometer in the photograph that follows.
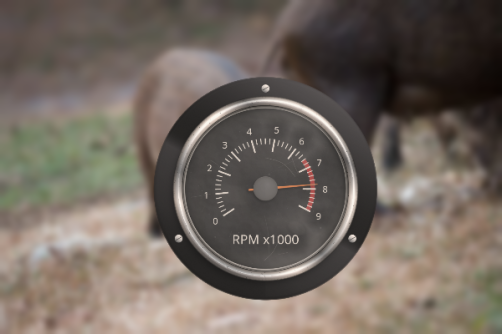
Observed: 7800 rpm
